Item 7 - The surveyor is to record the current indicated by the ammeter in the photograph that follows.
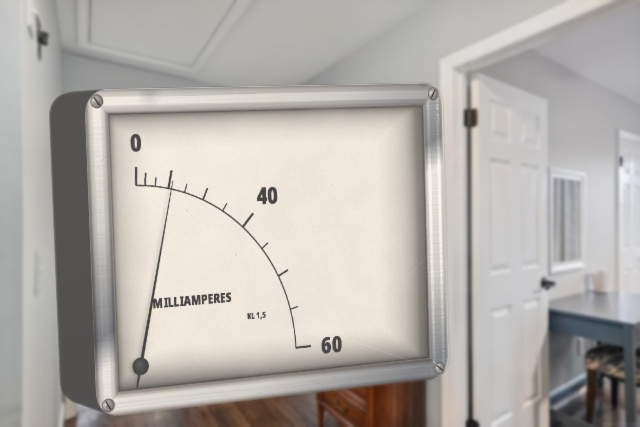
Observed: 20 mA
